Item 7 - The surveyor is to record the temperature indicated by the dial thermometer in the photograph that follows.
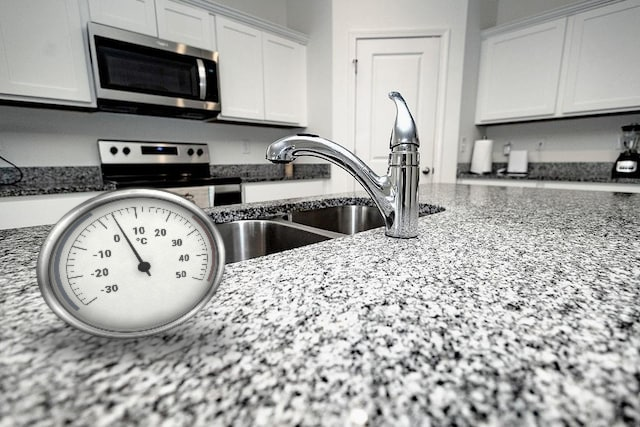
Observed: 4 °C
